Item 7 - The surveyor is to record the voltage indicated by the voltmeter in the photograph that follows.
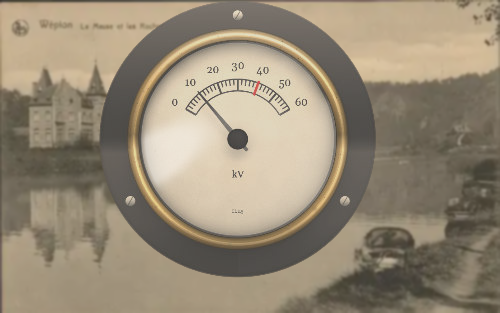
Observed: 10 kV
